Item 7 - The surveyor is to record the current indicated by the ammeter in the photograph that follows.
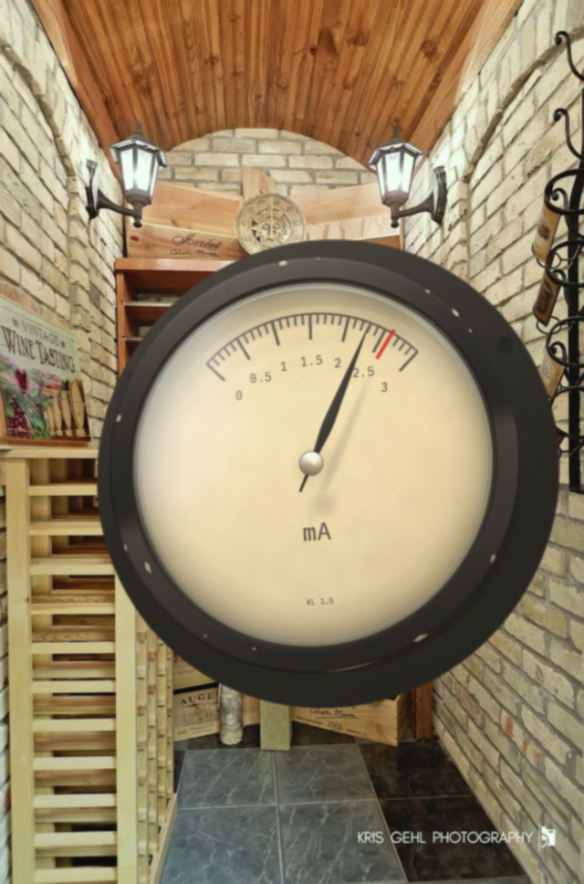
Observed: 2.3 mA
